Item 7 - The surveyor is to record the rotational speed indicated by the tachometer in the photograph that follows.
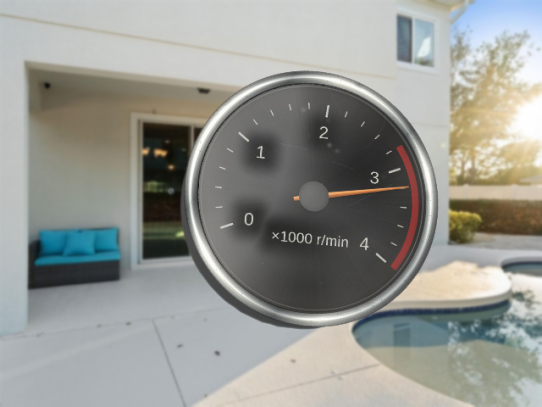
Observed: 3200 rpm
